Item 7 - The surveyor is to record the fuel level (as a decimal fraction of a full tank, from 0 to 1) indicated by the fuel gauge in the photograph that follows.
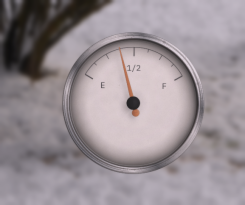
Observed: 0.375
